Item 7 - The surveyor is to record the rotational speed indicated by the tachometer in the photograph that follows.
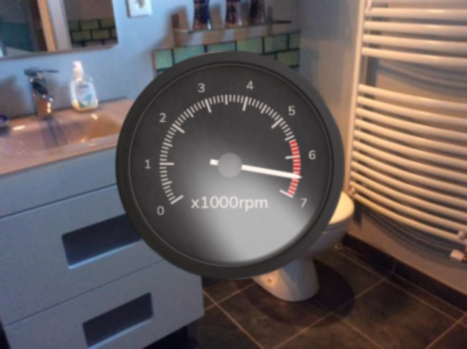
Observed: 6500 rpm
